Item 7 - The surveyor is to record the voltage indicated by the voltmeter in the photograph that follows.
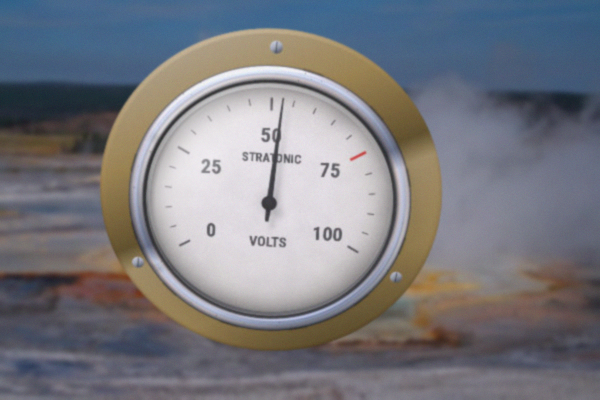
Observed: 52.5 V
